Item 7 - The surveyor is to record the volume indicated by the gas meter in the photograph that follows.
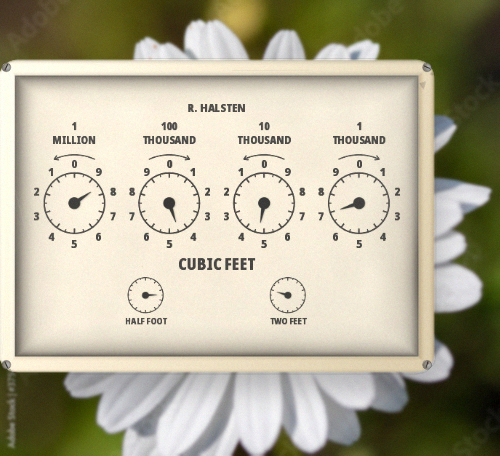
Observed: 844700 ft³
